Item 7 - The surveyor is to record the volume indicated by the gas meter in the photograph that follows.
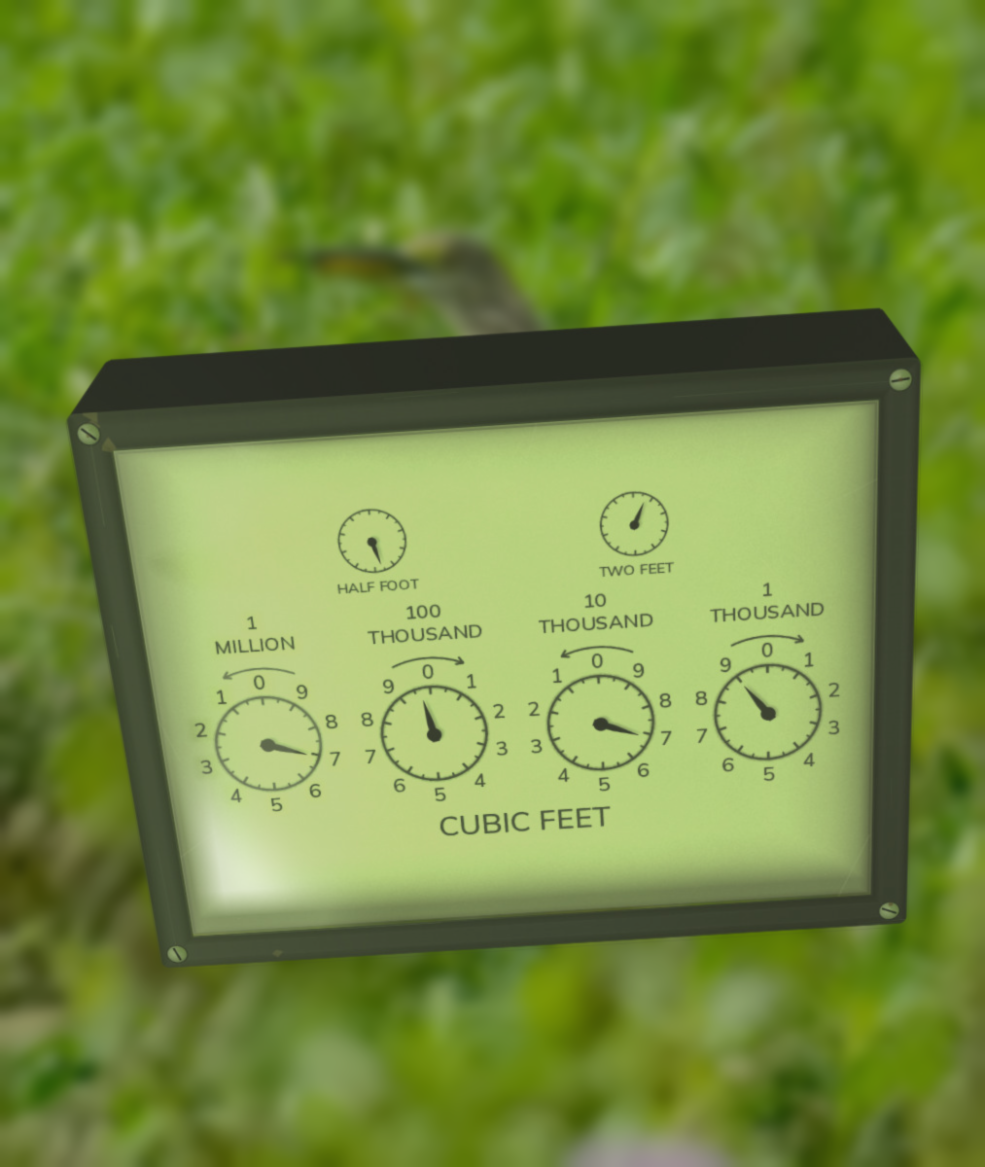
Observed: 696900 ft³
